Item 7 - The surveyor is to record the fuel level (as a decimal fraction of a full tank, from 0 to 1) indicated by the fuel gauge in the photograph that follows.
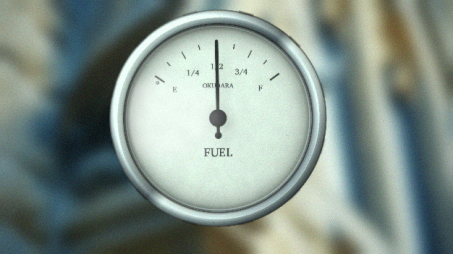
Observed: 0.5
